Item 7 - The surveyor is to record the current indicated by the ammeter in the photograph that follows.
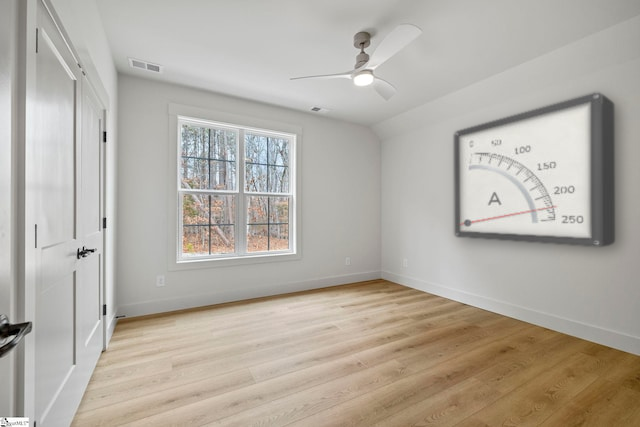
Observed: 225 A
